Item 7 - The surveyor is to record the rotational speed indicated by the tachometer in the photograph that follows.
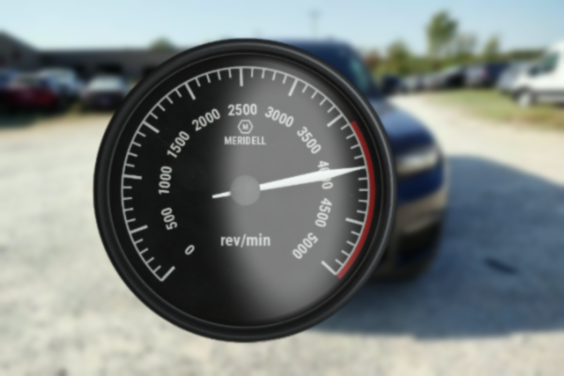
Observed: 4000 rpm
